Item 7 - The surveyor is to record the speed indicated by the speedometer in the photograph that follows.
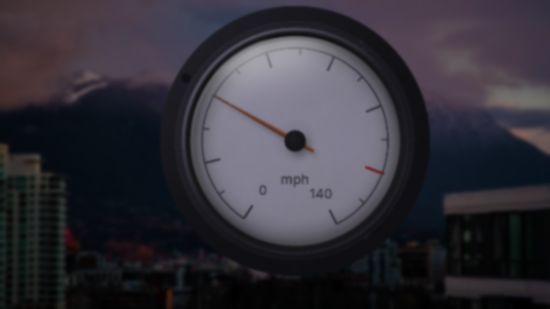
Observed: 40 mph
